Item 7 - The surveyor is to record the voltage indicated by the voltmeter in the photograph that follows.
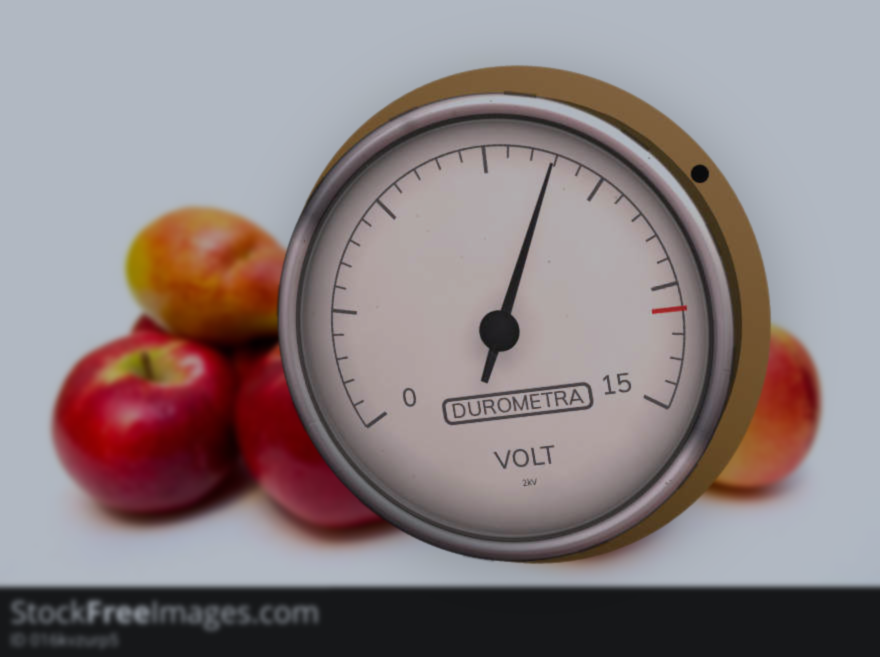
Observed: 9 V
